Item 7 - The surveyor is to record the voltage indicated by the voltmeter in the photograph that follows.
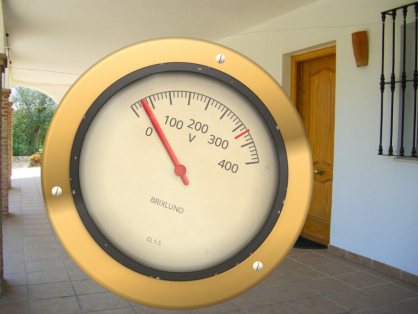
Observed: 30 V
